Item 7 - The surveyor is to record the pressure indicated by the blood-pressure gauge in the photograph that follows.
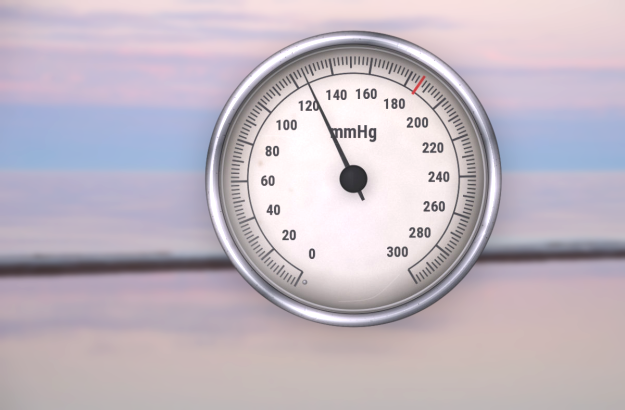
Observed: 126 mmHg
